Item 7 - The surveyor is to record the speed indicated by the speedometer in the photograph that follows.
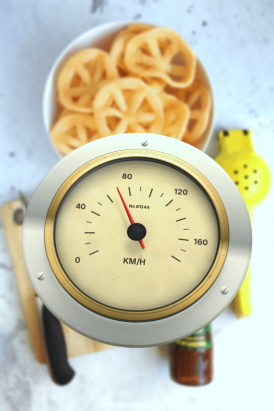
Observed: 70 km/h
